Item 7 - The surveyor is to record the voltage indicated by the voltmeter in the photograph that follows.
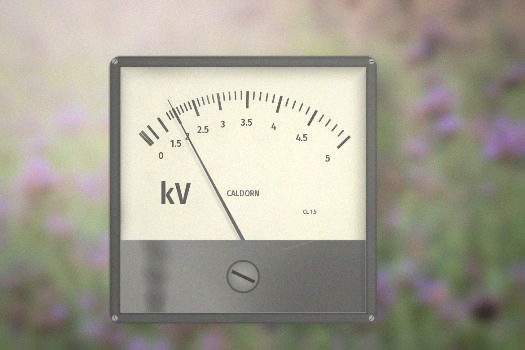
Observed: 2 kV
